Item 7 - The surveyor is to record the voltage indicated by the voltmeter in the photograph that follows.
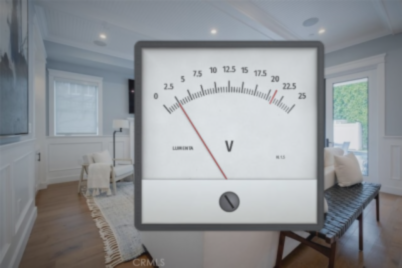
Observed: 2.5 V
